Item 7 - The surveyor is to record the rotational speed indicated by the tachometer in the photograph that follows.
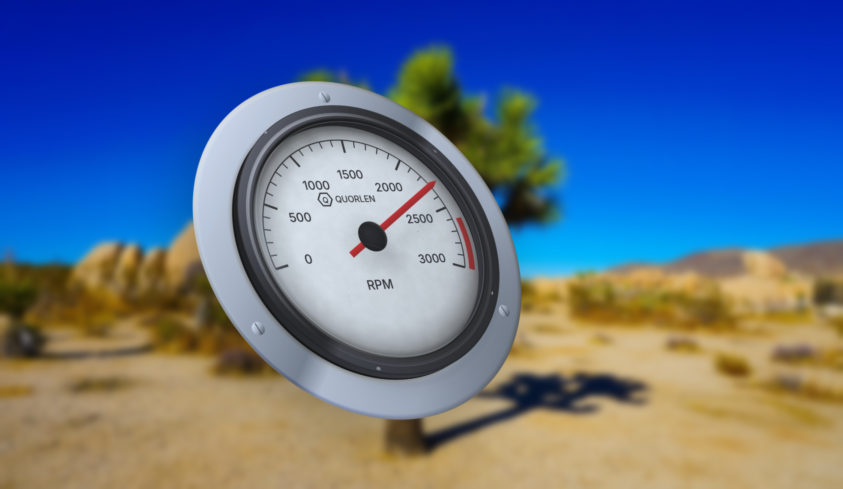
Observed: 2300 rpm
